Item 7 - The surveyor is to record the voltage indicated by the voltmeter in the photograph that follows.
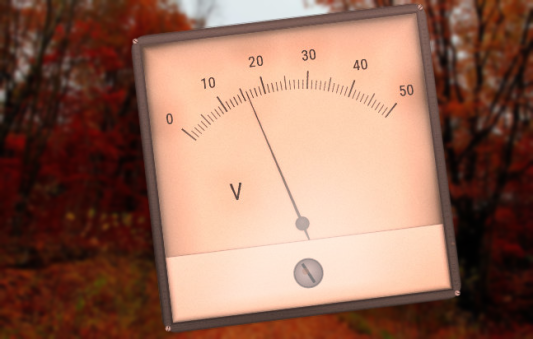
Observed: 16 V
